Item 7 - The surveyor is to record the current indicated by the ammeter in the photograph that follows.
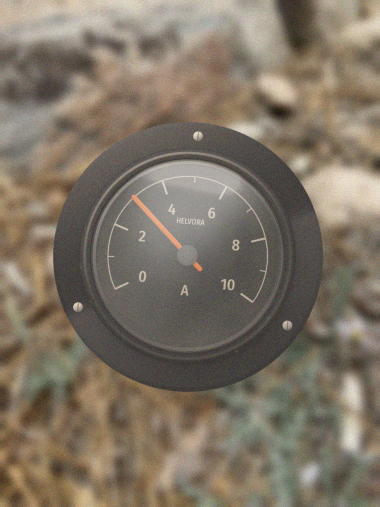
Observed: 3 A
